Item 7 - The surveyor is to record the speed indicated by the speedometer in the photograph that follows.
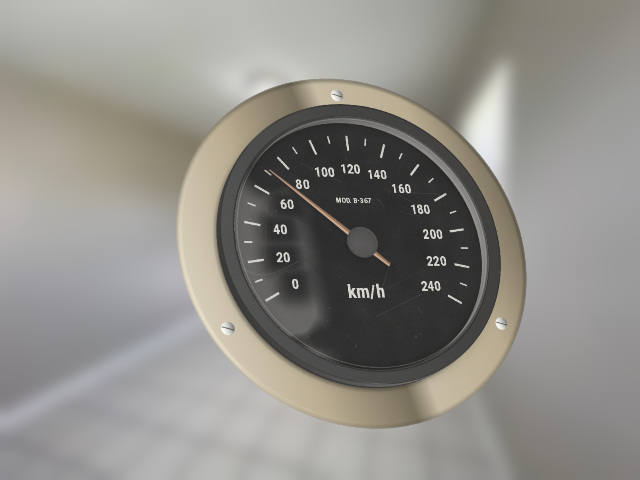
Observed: 70 km/h
